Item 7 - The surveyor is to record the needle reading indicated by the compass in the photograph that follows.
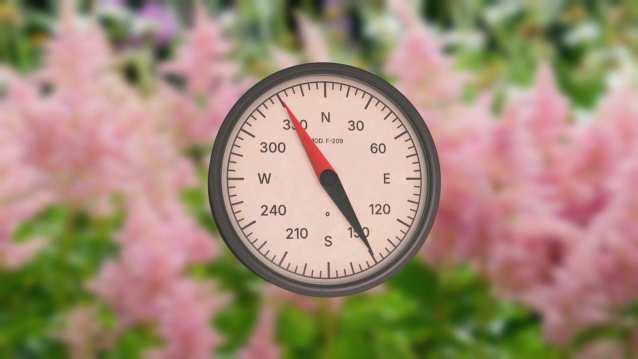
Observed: 330 °
